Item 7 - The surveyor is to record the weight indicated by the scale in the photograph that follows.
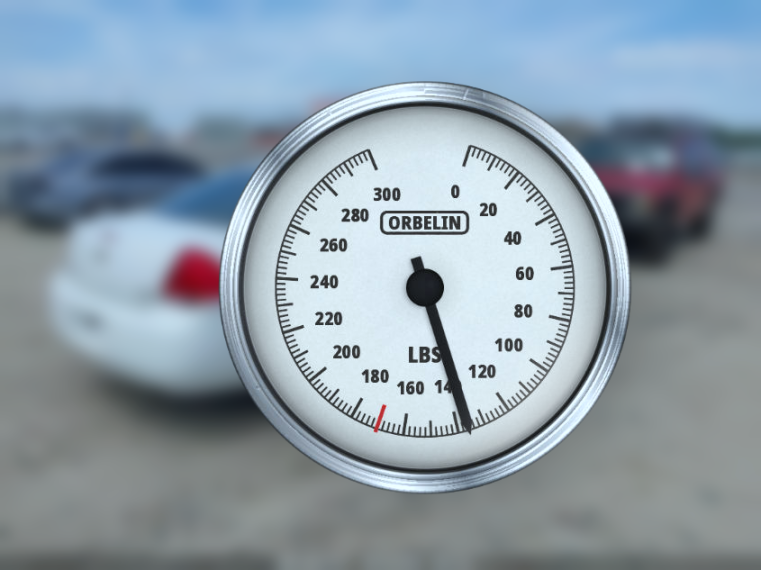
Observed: 136 lb
